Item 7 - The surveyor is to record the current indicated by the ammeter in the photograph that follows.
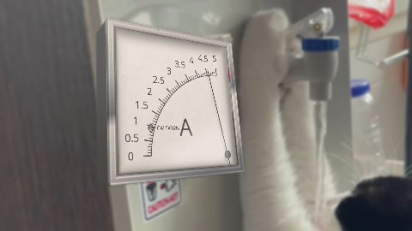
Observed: 4.5 A
